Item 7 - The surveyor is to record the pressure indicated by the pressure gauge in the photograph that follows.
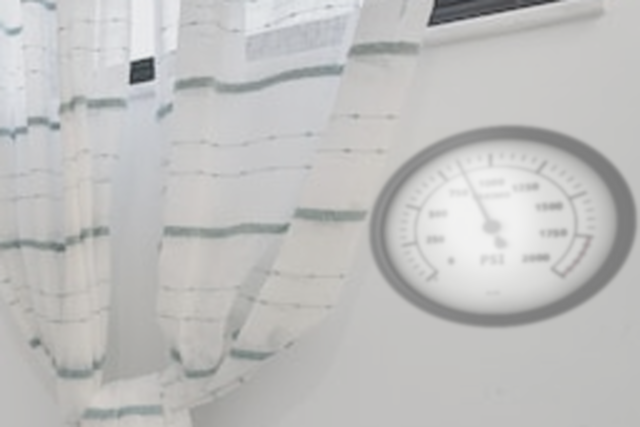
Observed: 850 psi
